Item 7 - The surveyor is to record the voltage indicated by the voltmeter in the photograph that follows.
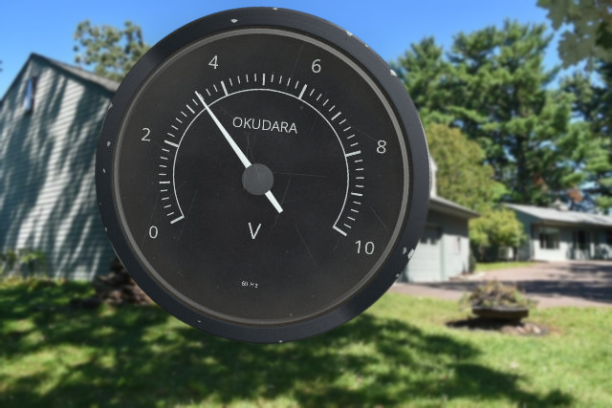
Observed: 3.4 V
